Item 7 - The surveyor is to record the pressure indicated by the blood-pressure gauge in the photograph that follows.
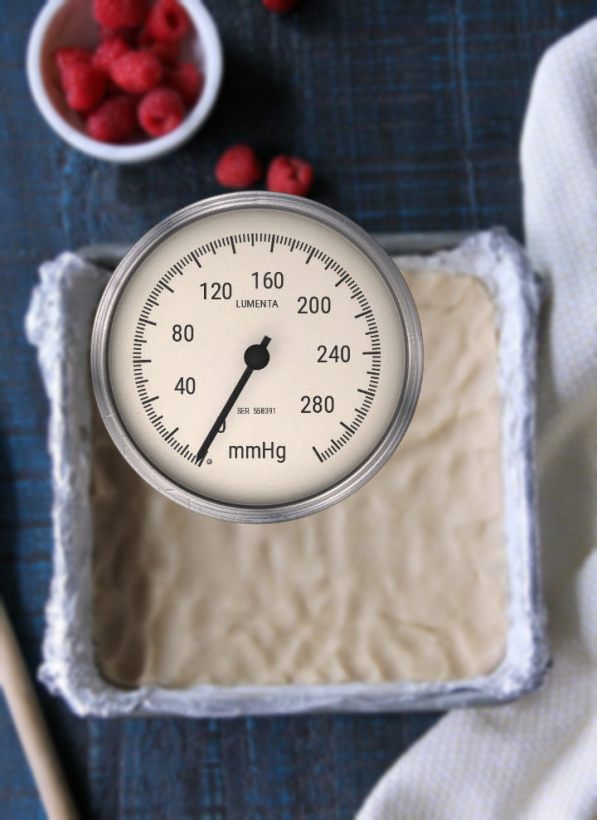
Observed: 2 mmHg
